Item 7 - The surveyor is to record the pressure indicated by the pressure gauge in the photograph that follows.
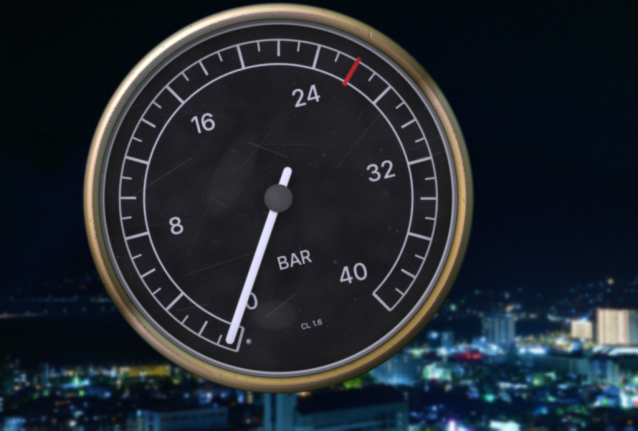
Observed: 0.5 bar
